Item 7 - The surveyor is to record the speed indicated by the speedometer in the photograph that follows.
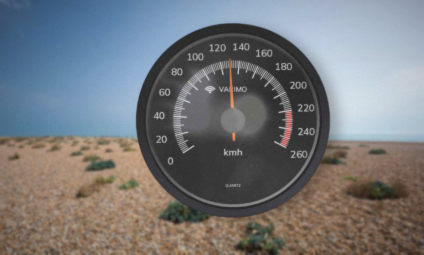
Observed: 130 km/h
